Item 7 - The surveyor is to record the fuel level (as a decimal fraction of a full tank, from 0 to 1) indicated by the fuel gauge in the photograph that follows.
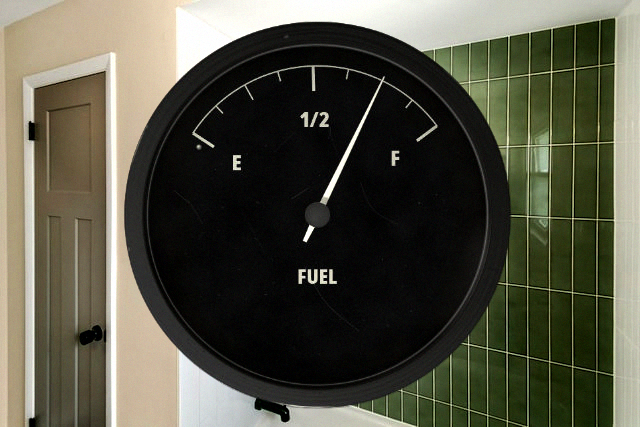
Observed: 0.75
